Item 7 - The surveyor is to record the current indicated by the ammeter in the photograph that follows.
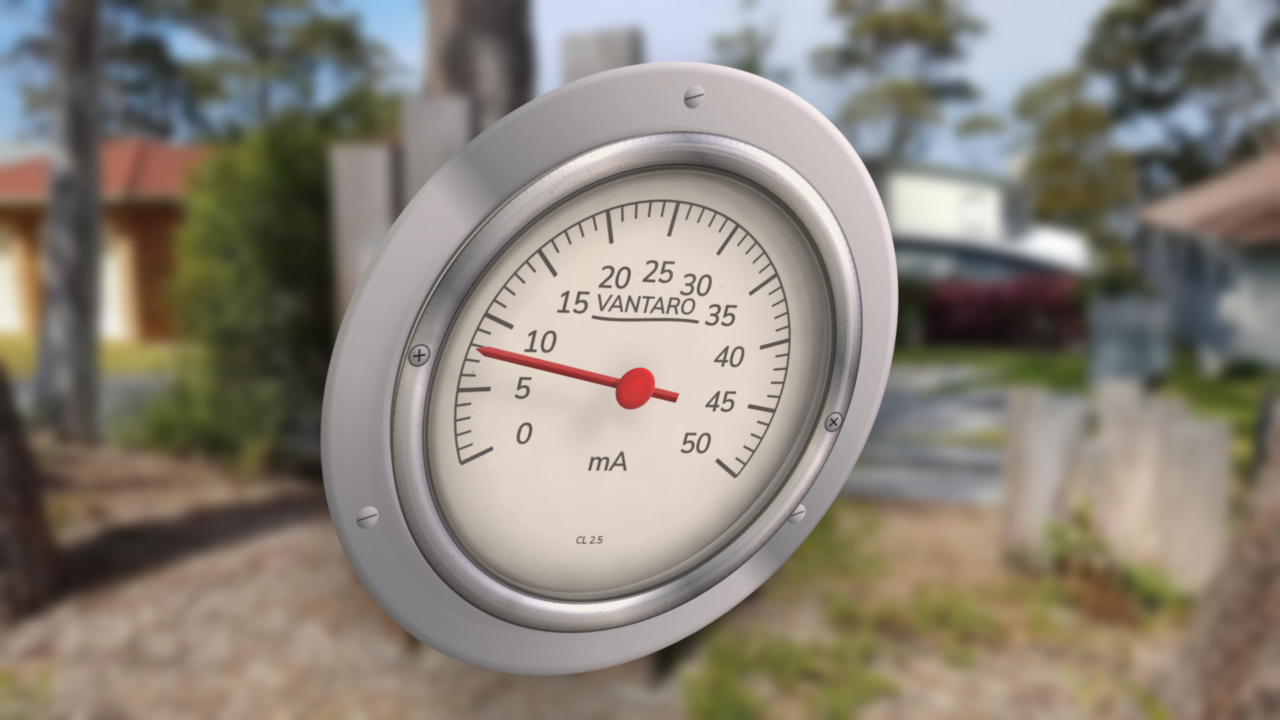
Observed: 8 mA
